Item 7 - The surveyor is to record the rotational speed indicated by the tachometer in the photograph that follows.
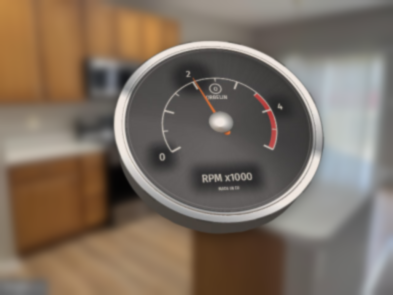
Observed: 2000 rpm
